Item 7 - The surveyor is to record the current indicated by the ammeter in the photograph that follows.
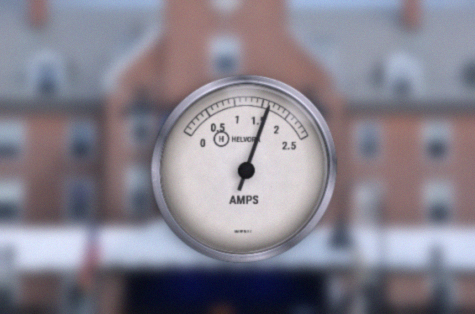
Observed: 1.6 A
